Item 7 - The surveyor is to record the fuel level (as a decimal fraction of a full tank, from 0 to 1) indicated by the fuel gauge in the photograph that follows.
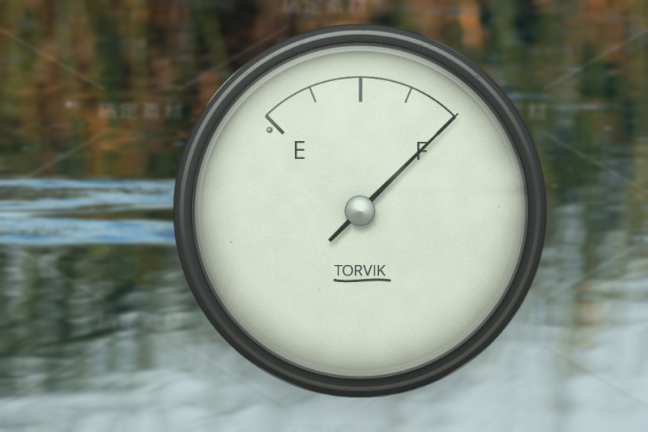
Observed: 1
